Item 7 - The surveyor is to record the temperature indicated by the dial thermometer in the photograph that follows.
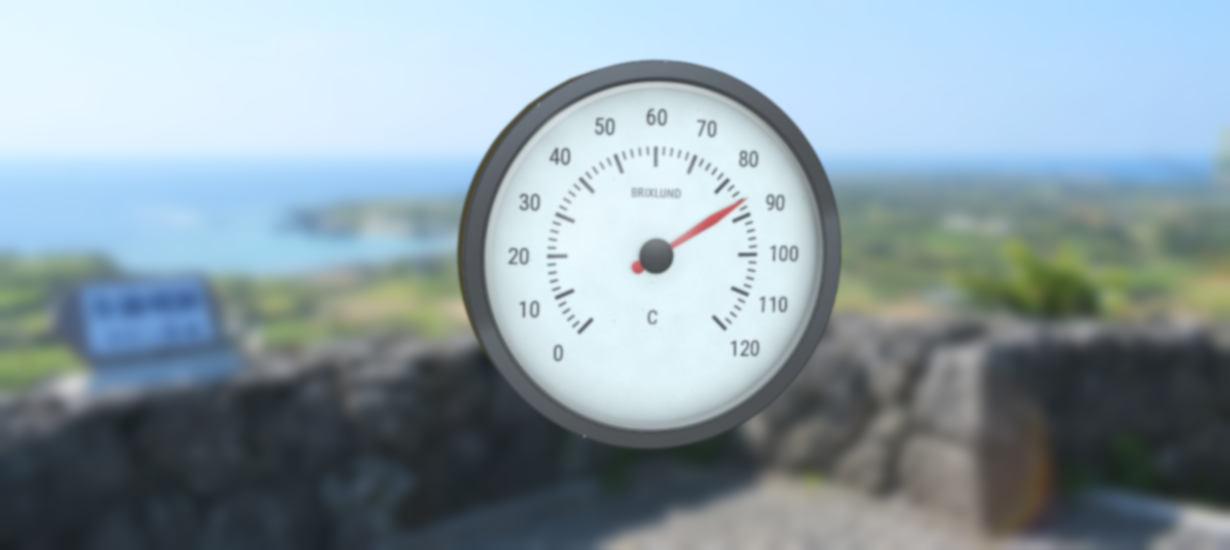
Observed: 86 °C
